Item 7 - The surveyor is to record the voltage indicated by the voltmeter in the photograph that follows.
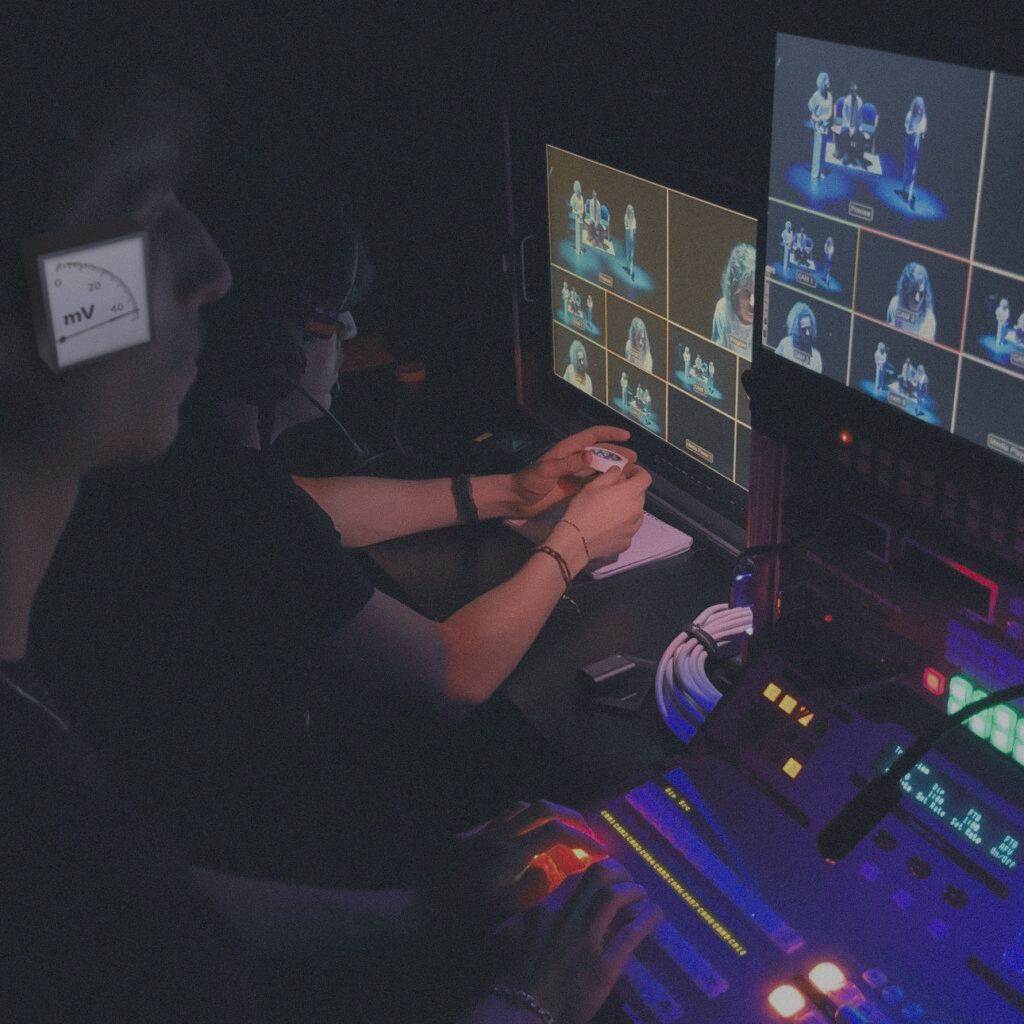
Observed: 45 mV
